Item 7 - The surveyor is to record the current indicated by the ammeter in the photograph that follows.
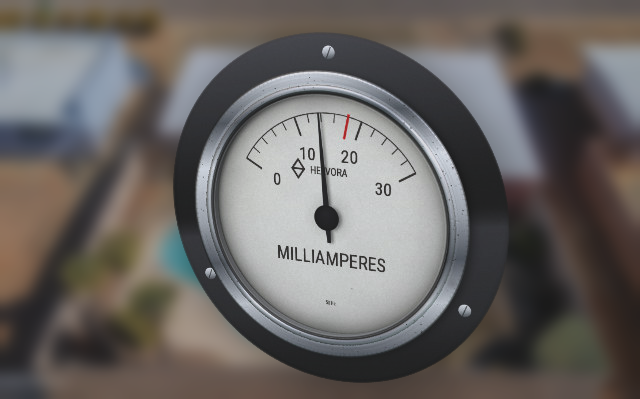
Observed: 14 mA
